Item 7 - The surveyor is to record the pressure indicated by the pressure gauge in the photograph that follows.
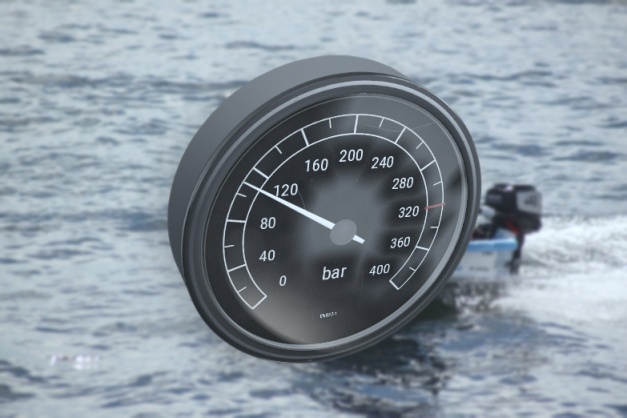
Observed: 110 bar
